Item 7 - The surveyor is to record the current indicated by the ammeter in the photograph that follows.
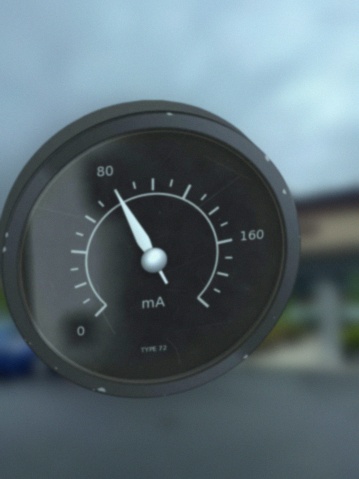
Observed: 80 mA
